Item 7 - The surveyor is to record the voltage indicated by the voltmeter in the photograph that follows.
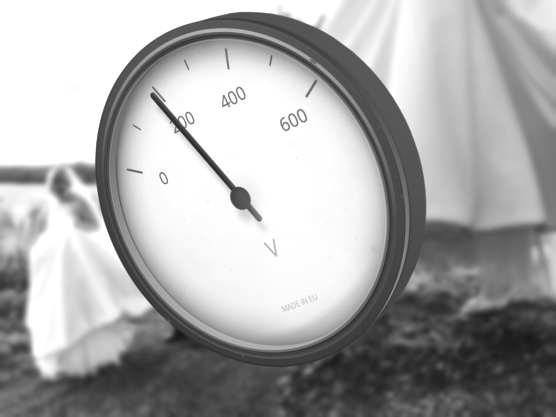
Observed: 200 V
